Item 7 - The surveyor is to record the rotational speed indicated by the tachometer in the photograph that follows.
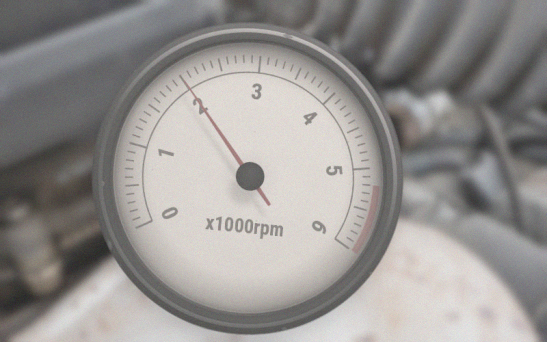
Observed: 2000 rpm
